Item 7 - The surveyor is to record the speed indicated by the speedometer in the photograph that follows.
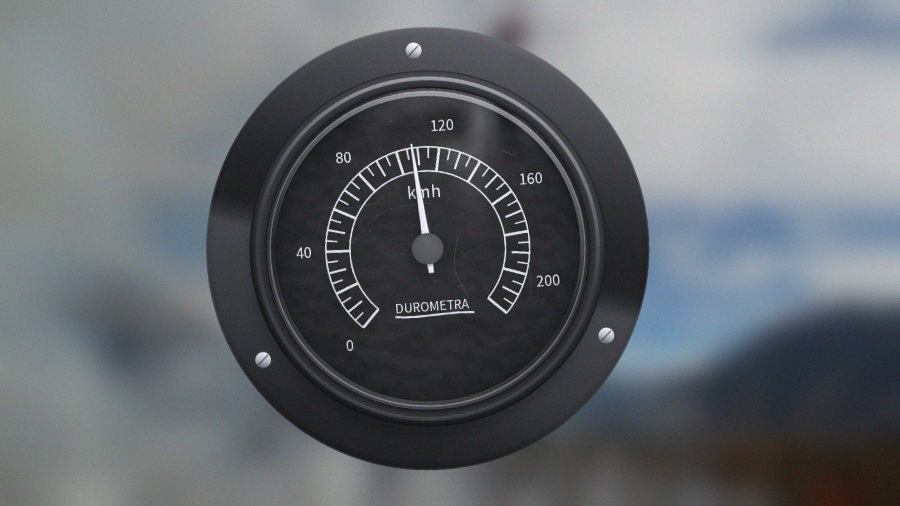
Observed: 107.5 km/h
